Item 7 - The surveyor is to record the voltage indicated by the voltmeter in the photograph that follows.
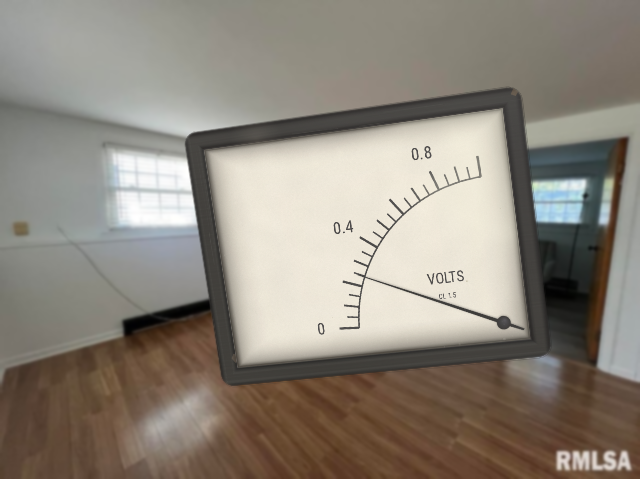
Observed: 0.25 V
